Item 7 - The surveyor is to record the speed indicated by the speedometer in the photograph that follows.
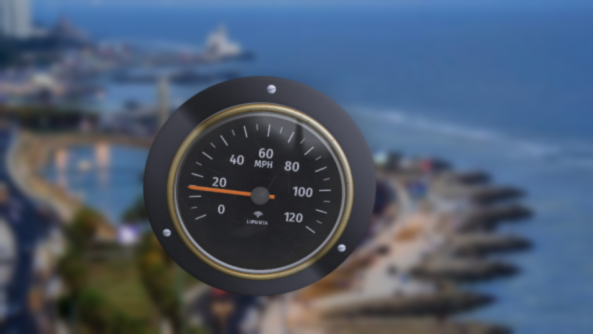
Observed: 15 mph
